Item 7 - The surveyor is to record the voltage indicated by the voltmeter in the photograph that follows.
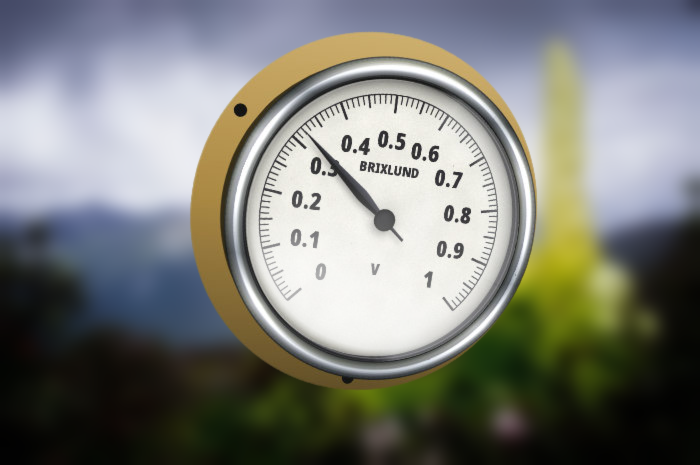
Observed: 0.32 V
